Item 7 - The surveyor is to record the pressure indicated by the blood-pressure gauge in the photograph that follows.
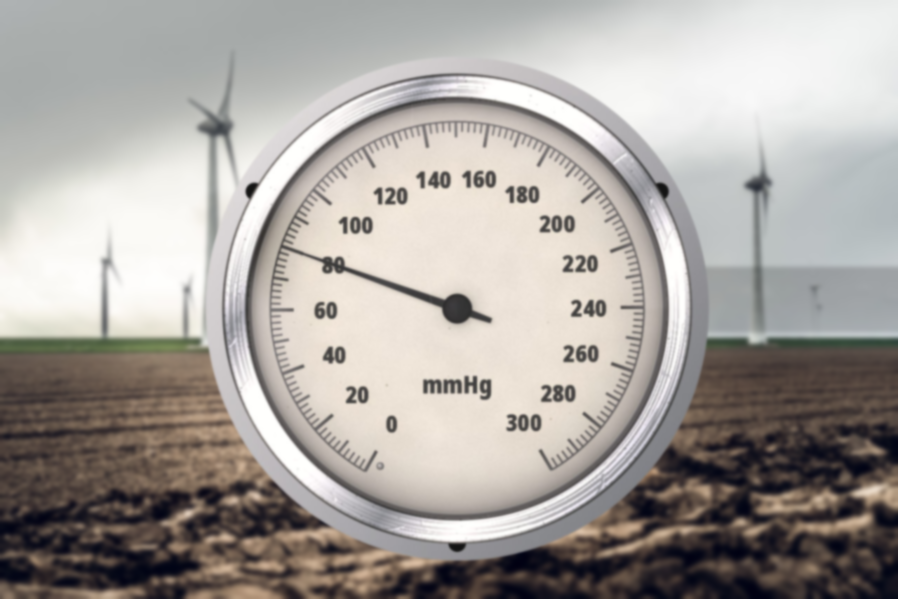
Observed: 80 mmHg
